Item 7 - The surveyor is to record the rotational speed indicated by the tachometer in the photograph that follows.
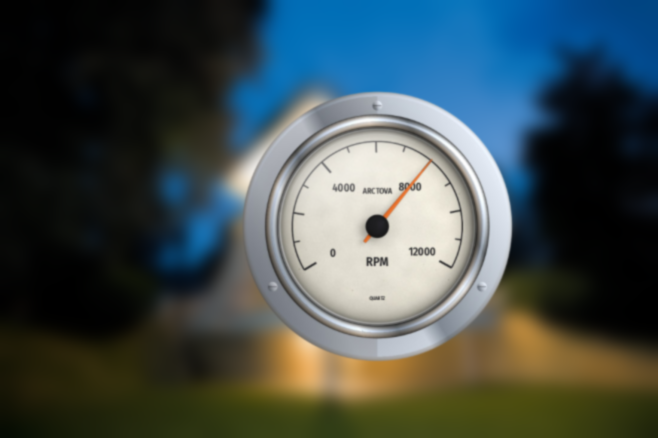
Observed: 8000 rpm
